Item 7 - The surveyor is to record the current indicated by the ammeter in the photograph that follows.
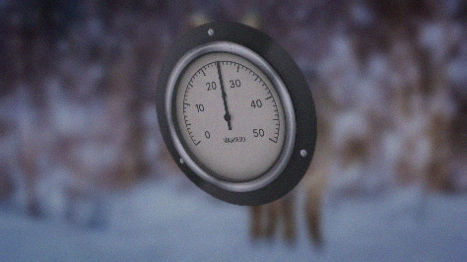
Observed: 25 A
